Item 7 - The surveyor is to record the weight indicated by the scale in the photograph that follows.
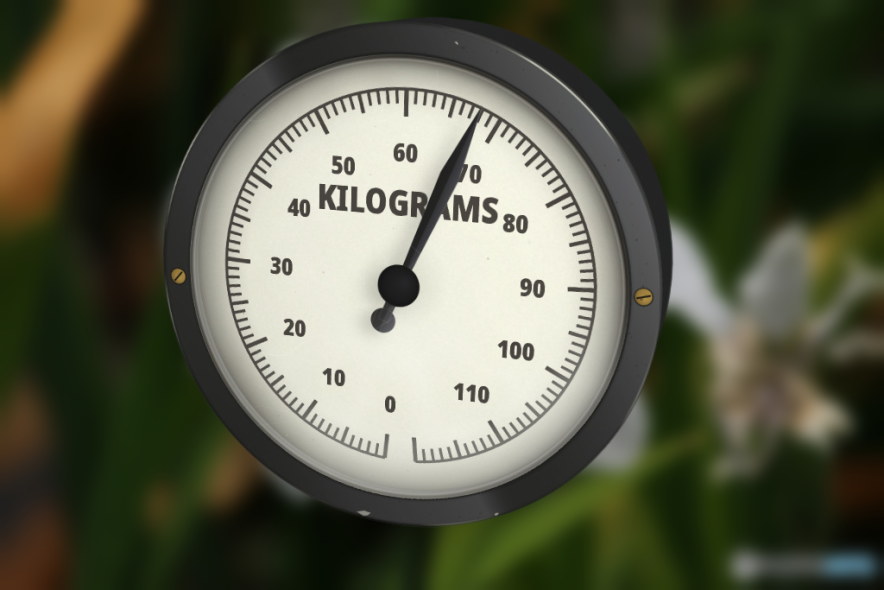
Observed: 68 kg
